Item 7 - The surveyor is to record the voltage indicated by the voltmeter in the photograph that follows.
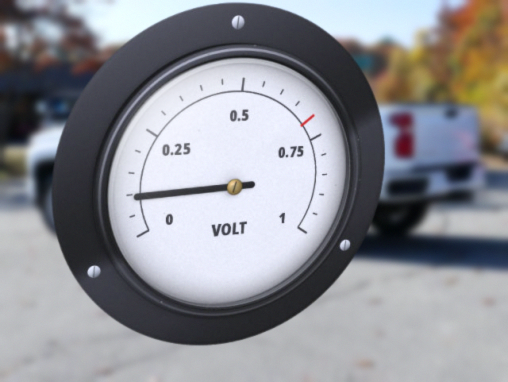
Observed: 0.1 V
